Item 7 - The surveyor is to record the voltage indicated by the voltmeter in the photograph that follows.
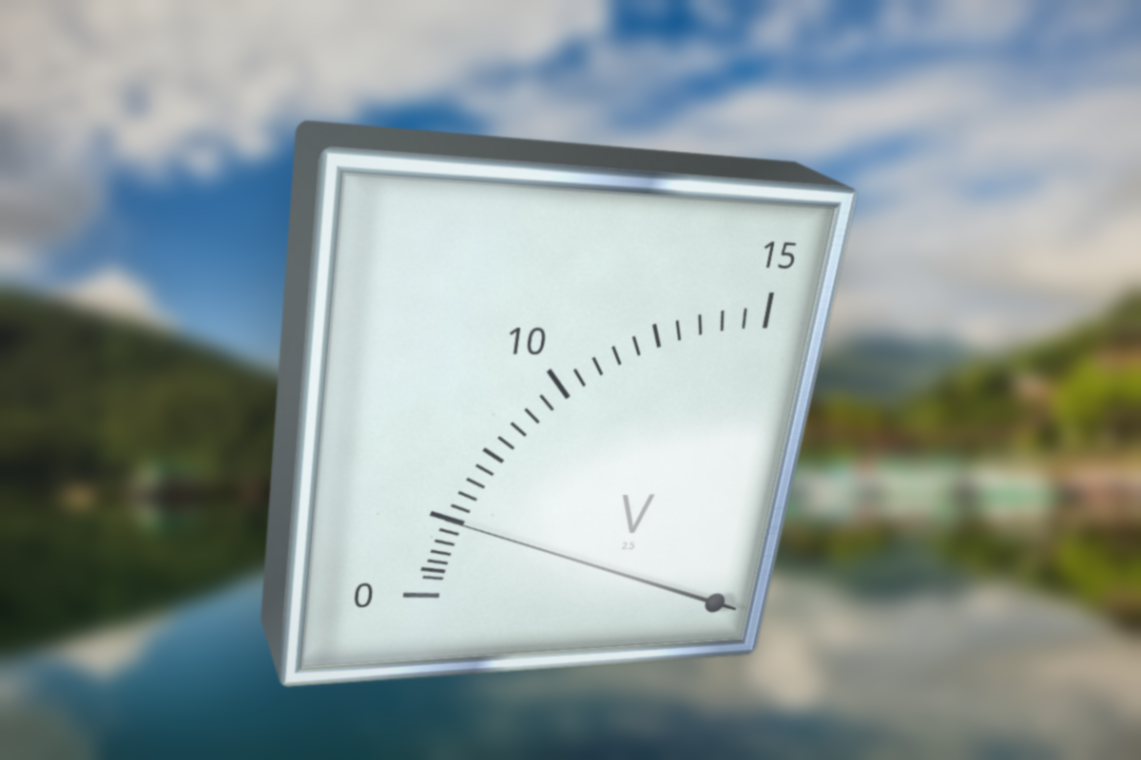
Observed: 5 V
